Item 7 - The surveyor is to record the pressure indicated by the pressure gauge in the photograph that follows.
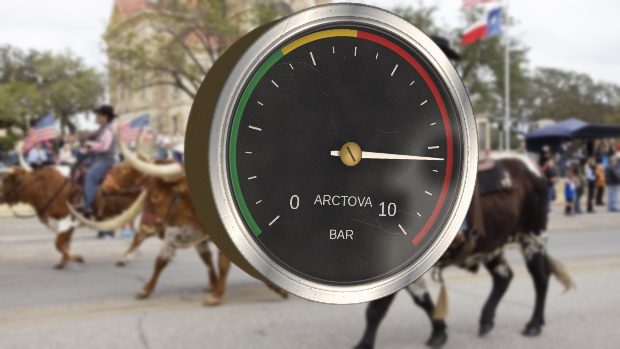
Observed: 8.25 bar
